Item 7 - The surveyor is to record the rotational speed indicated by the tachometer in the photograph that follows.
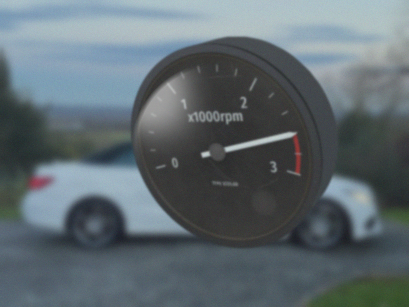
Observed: 2600 rpm
